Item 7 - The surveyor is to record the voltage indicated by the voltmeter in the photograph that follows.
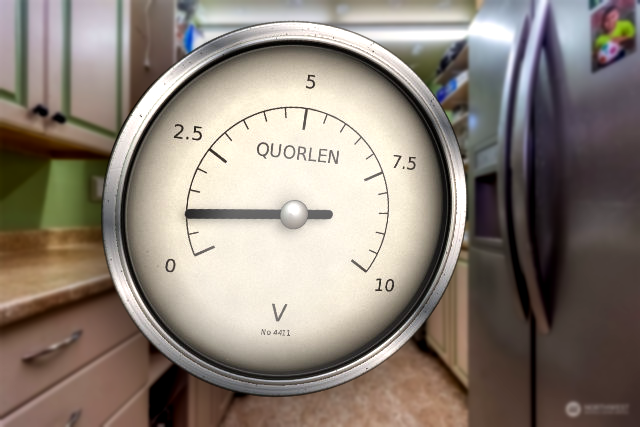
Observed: 1 V
